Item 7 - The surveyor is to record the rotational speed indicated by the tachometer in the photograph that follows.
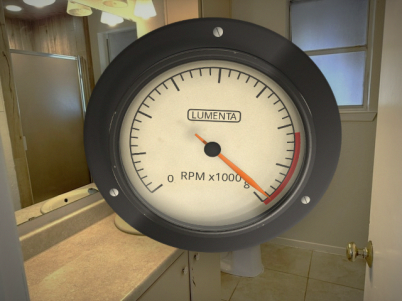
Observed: 7800 rpm
